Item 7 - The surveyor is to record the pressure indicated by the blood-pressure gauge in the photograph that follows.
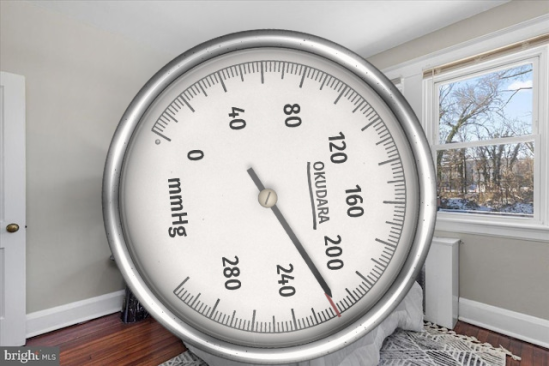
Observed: 218 mmHg
